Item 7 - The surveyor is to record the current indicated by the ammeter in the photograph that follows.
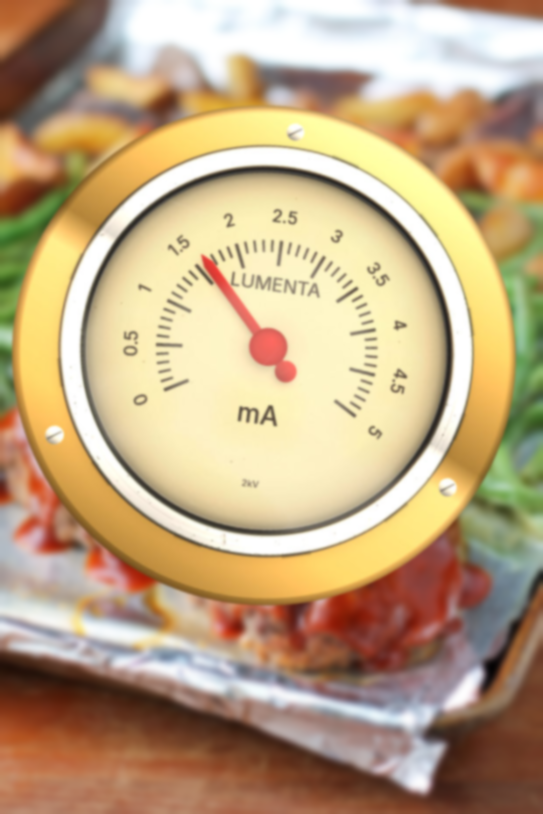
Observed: 1.6 mA
